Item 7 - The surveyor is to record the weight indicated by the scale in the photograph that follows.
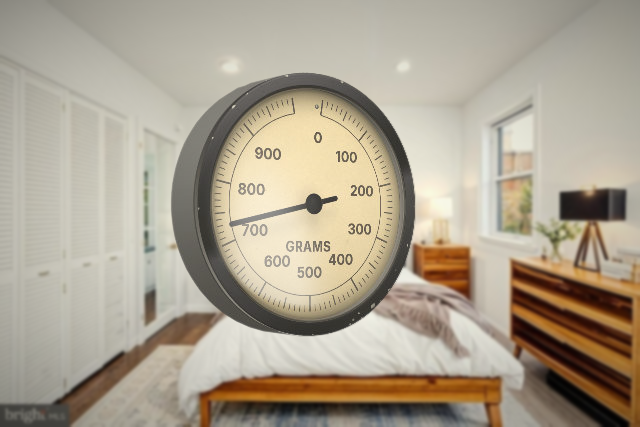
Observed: 730 g
